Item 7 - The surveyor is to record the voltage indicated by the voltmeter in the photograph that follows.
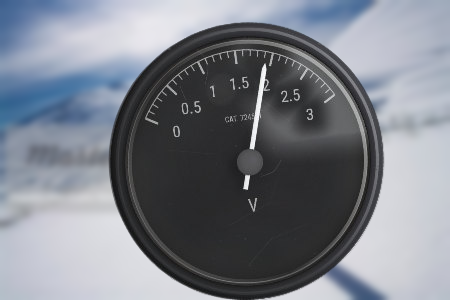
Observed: 1.9 V
